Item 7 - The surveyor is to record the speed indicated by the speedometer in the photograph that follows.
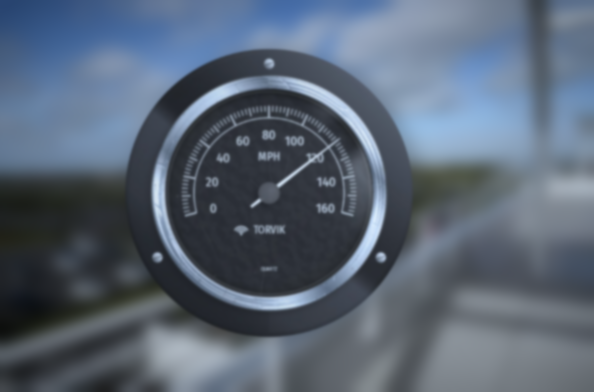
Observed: 120 mph
